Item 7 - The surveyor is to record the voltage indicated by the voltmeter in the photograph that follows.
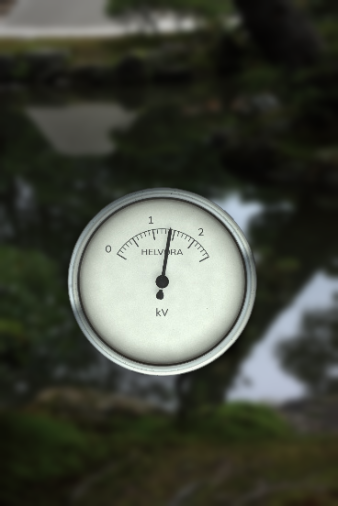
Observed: 1.4 kV
